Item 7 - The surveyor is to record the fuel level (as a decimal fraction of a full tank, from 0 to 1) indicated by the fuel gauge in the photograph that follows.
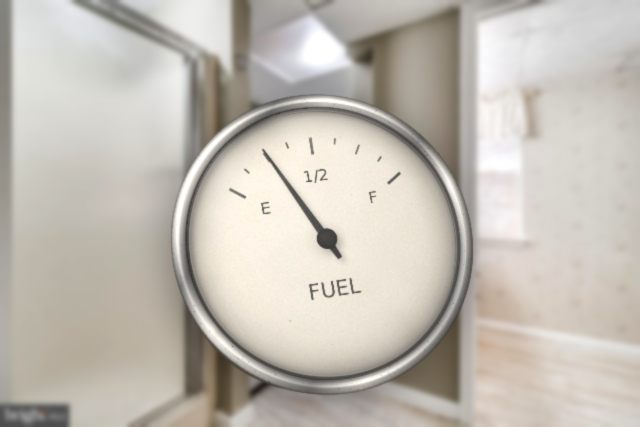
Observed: 0.25
